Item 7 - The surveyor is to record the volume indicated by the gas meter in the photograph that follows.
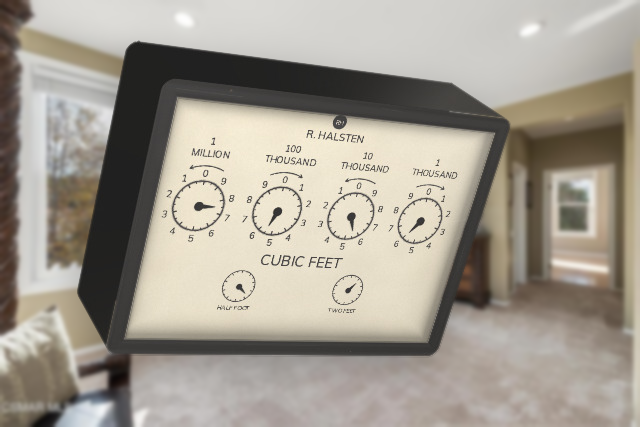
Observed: 755600 ft³
